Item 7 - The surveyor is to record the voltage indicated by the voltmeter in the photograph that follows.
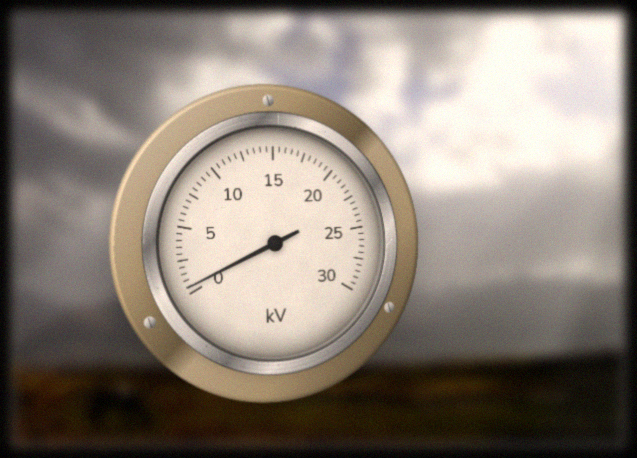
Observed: 0.5 kV
